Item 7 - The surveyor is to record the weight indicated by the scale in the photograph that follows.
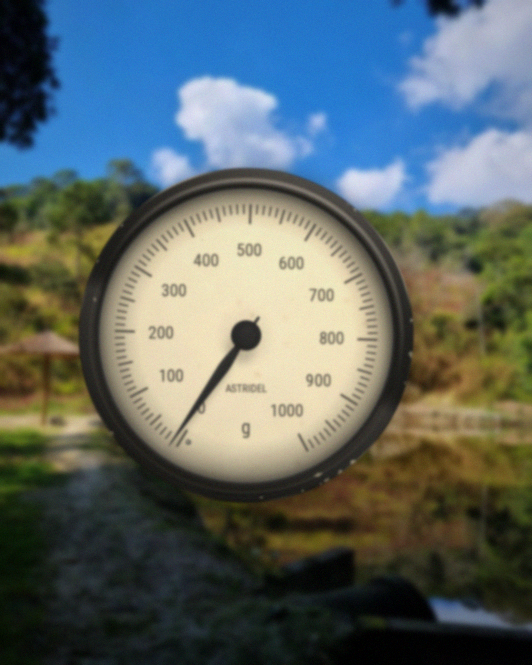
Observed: 10 g
